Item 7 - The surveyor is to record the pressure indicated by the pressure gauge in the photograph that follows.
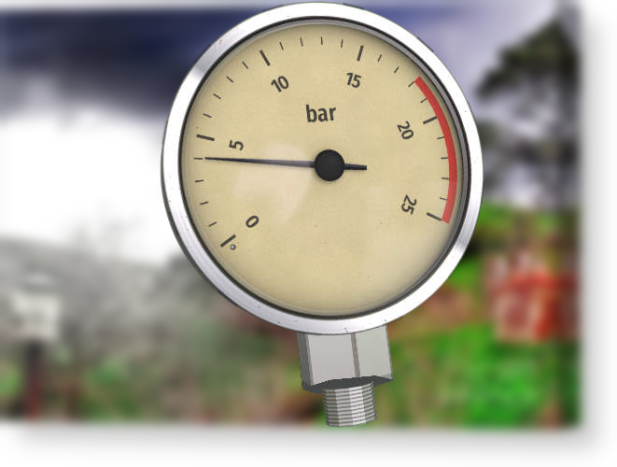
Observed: 4 bar
